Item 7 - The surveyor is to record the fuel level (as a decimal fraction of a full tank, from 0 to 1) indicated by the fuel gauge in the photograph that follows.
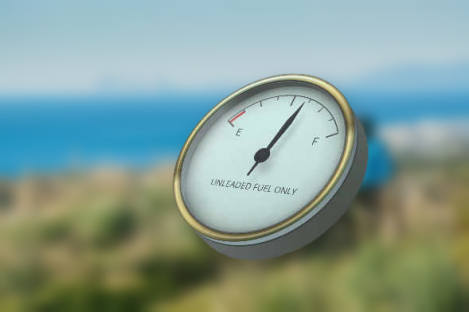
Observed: 0.625
